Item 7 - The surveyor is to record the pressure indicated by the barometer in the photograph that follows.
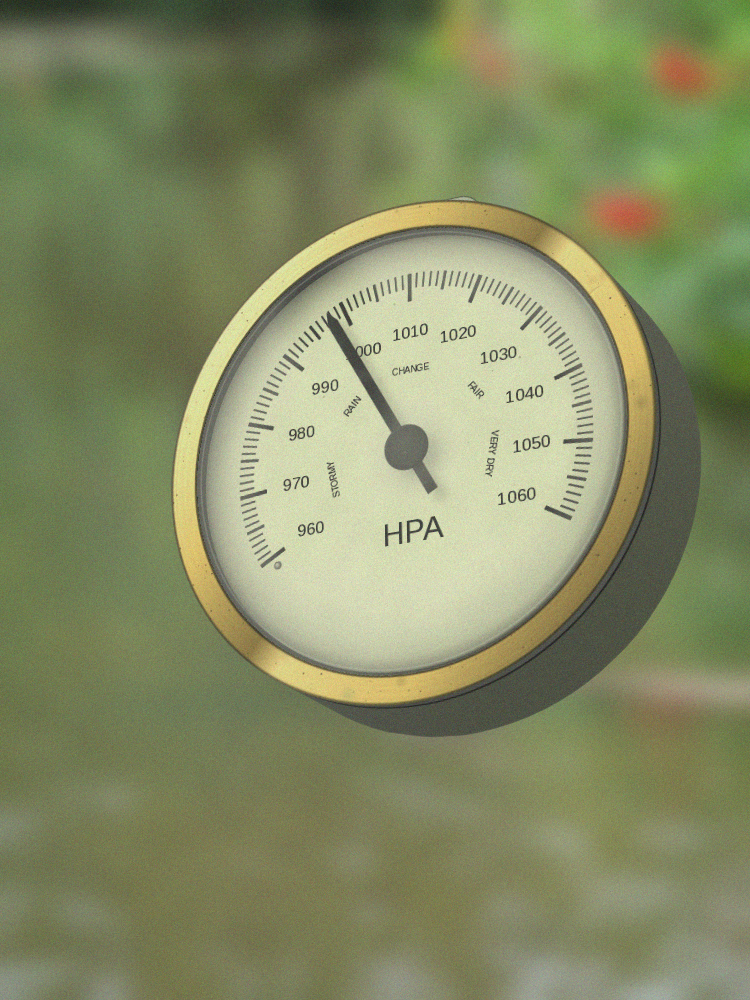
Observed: 998 hPa
